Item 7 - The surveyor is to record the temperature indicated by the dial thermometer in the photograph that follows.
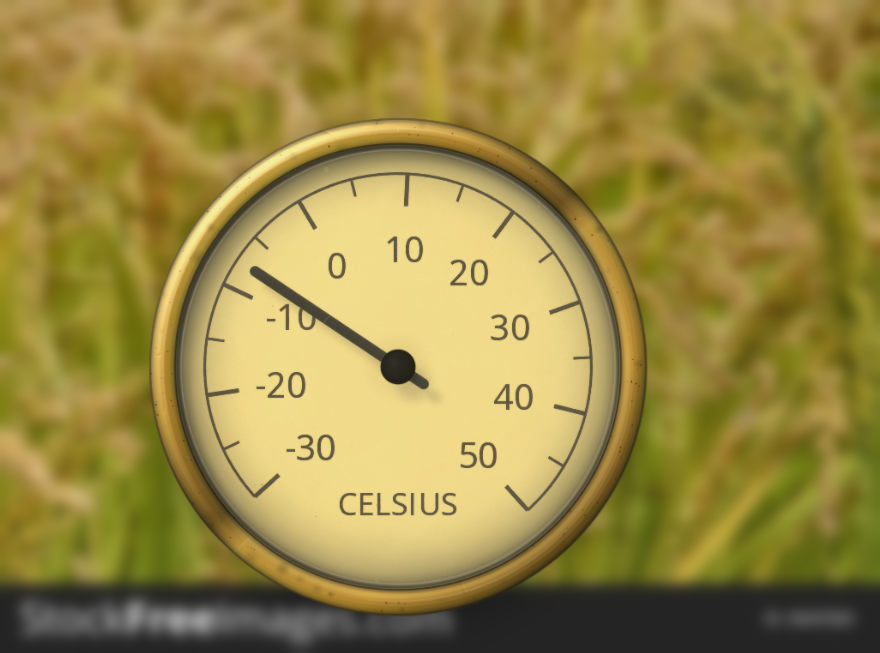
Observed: -7.5 °C
